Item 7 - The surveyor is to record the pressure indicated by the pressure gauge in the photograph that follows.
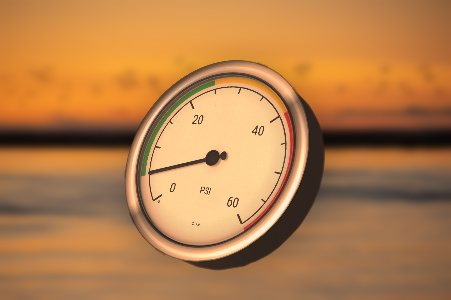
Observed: 5 psi
